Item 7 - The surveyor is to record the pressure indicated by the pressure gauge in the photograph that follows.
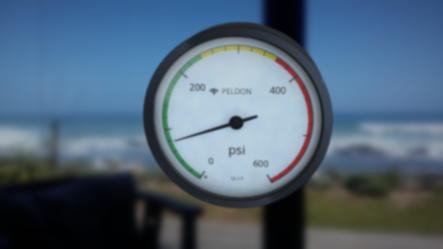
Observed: 80 psi
